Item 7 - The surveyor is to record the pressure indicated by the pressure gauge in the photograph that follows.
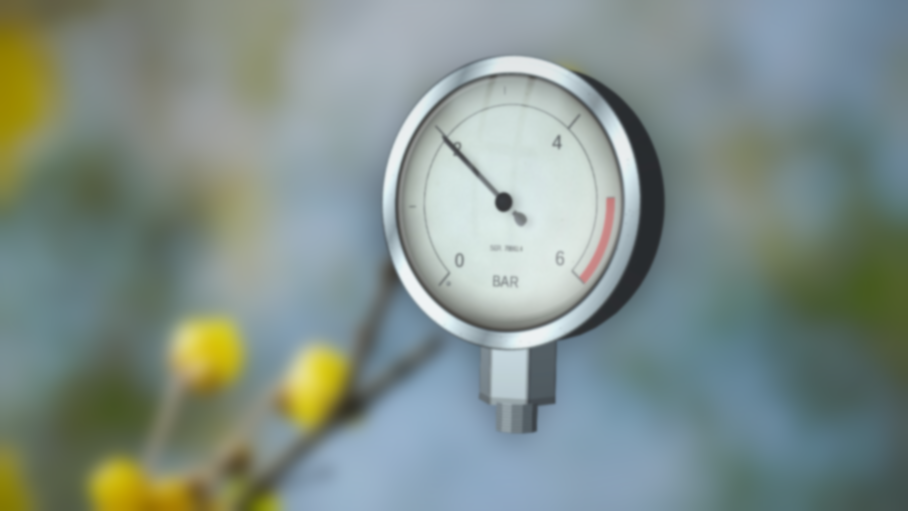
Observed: 2 bar
